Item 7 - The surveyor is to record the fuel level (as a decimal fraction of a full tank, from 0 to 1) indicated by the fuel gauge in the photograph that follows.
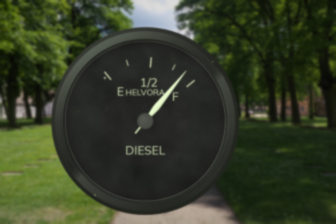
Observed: 0.875
